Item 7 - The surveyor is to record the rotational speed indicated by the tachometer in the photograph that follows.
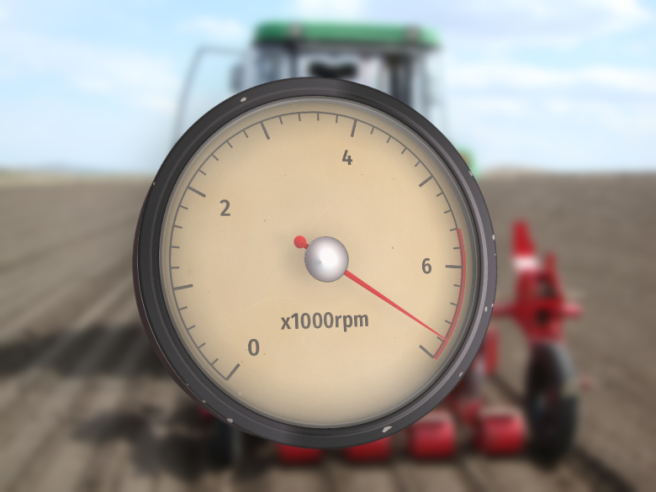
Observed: 6800 rpm
